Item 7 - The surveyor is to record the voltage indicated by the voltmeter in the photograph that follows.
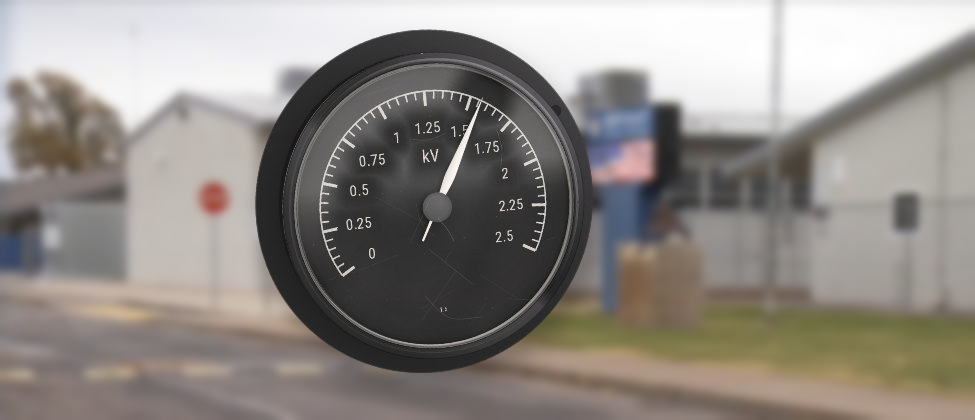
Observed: 1.55 kV
